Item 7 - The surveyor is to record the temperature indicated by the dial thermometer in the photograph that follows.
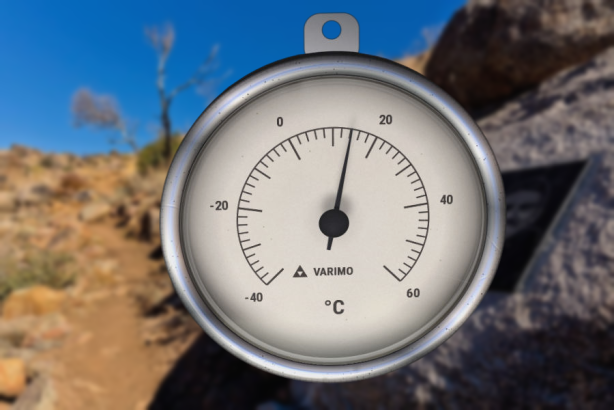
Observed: 14 °C
